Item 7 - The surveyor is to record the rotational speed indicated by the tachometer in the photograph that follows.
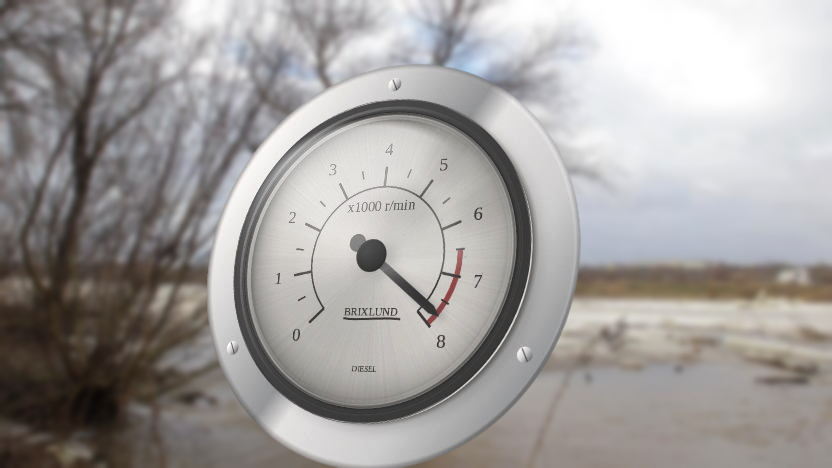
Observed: 7750 rpm
